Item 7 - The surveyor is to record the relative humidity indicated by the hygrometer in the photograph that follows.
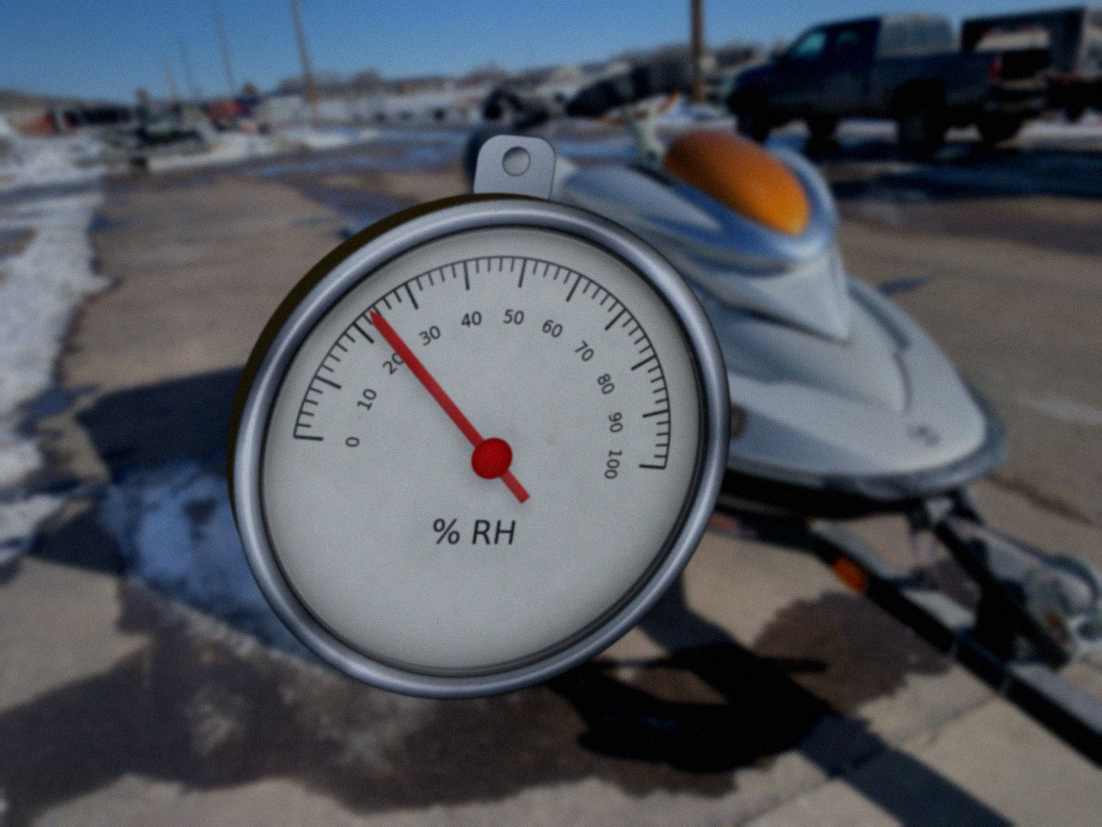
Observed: 23 %
